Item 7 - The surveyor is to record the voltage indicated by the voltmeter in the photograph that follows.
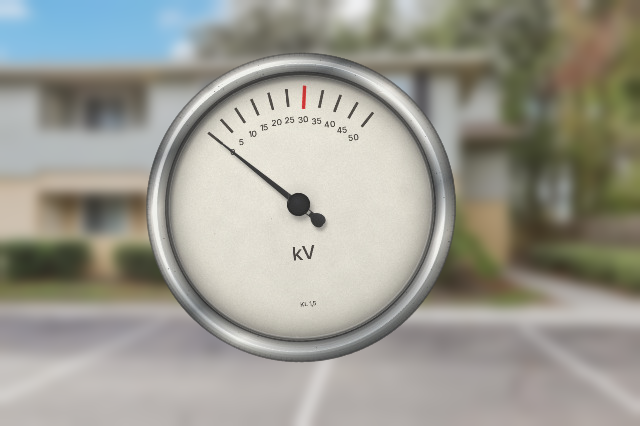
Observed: 0 kV
